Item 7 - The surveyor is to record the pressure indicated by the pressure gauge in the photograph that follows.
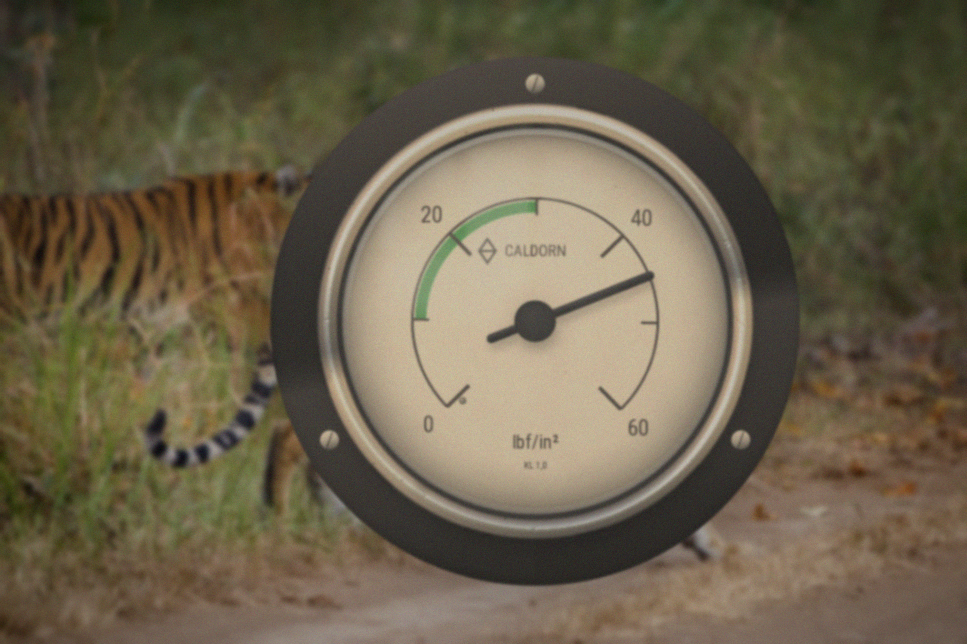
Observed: 45 psi
